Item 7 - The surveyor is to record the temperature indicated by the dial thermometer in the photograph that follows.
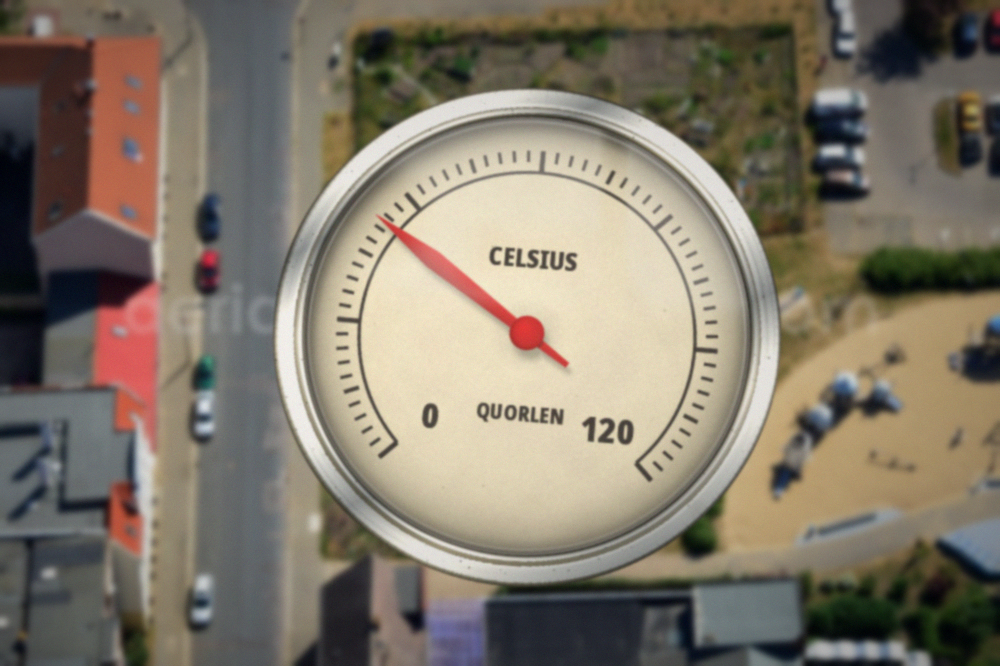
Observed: 35 °C
